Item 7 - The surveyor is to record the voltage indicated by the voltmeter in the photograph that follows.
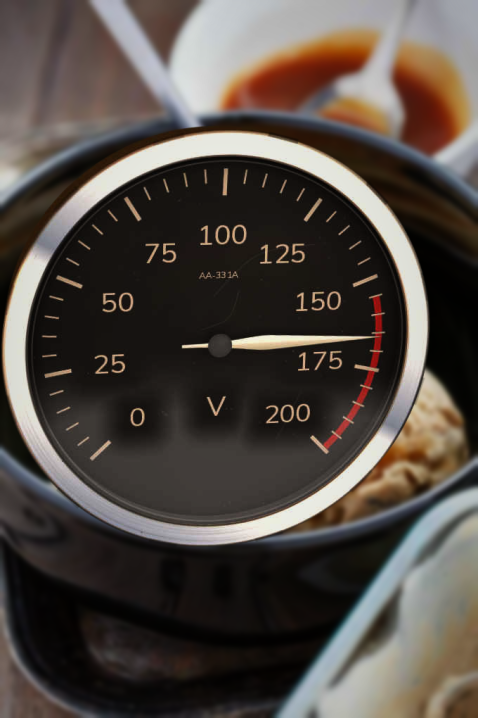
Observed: 165 V
